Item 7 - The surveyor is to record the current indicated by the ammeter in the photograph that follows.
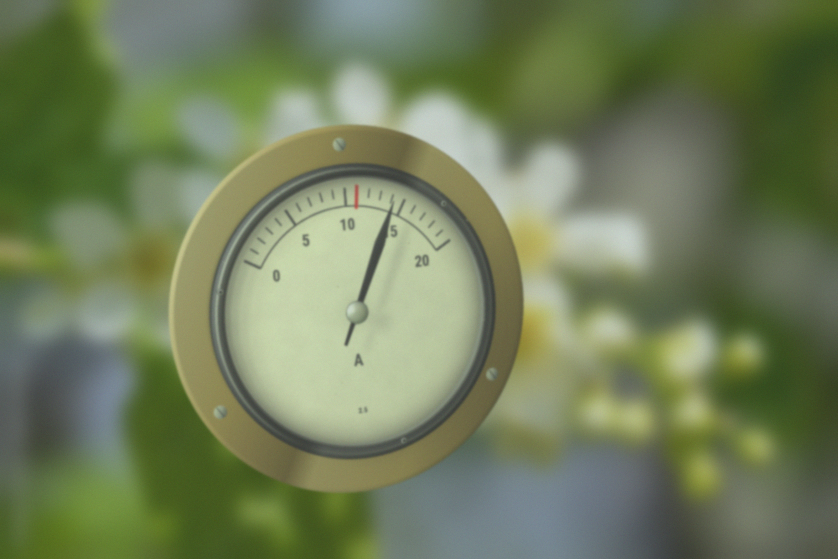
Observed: 14 A
